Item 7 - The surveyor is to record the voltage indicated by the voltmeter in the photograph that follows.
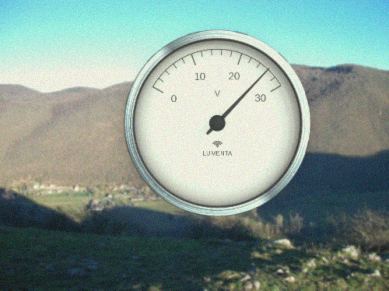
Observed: 26 V
